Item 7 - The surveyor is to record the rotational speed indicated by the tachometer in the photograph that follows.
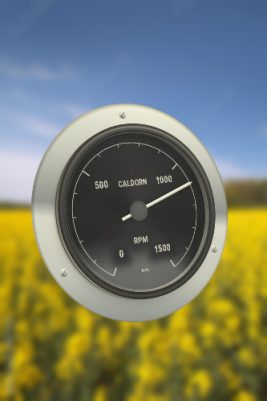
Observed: 1100 rpm
